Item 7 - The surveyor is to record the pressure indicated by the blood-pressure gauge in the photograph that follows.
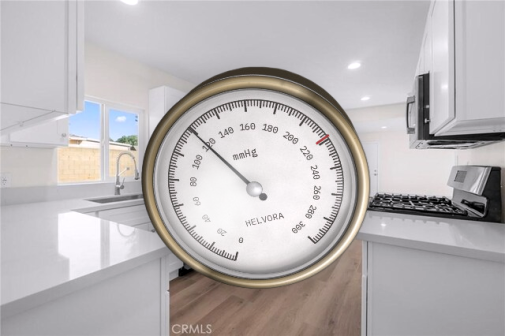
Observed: 120 mmHg
